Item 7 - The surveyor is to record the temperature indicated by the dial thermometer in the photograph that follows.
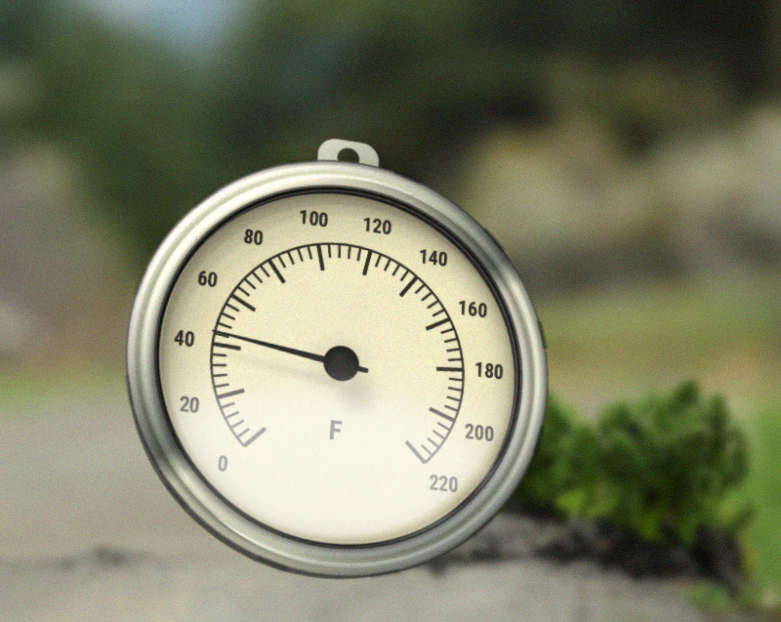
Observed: 44 °F
